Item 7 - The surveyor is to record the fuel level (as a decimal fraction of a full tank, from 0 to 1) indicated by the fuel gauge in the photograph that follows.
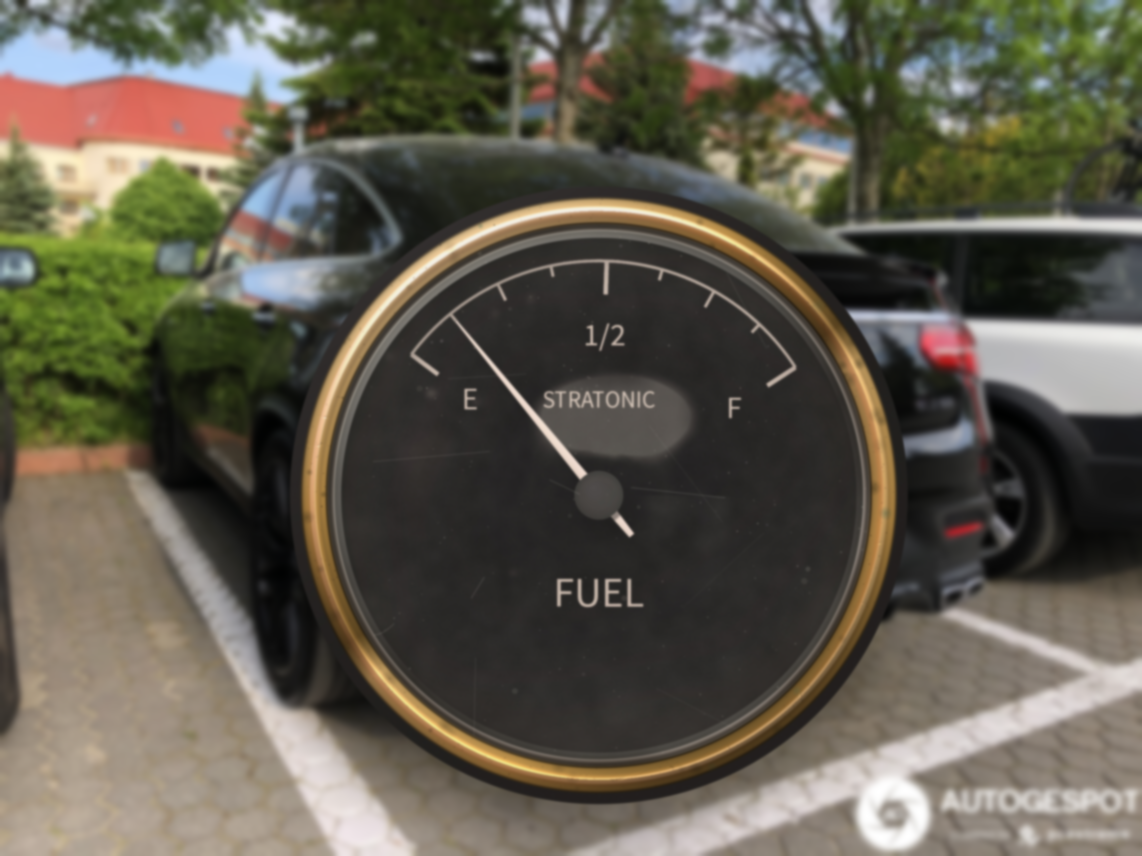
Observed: 0.125
